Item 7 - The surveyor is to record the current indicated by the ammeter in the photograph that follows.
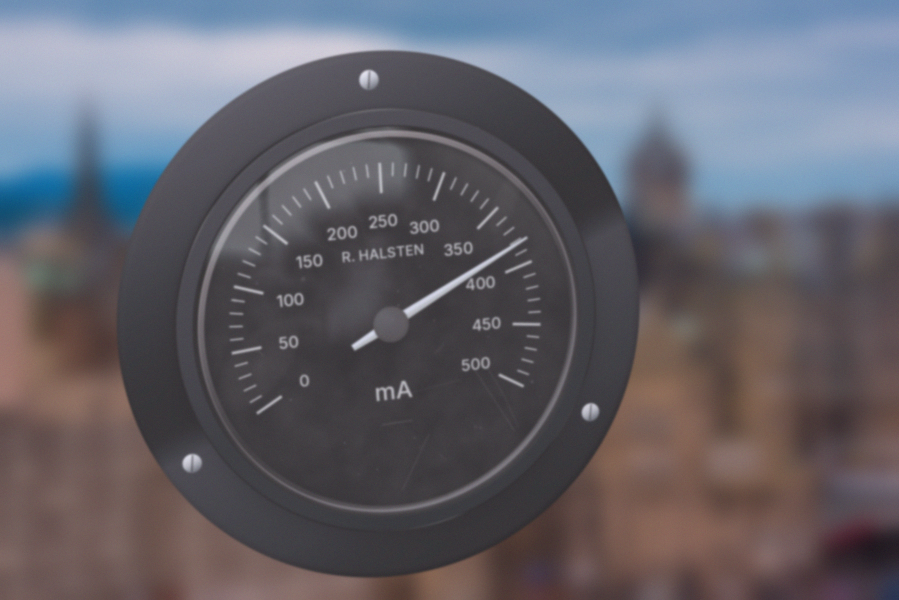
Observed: 380 mA
